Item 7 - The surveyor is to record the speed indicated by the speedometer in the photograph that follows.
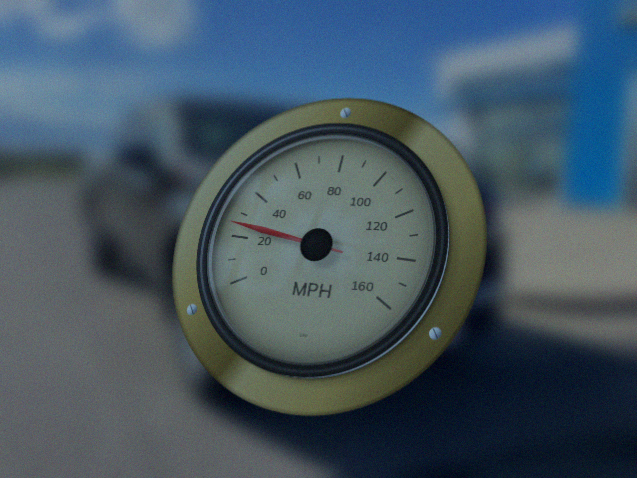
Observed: 25 mph
